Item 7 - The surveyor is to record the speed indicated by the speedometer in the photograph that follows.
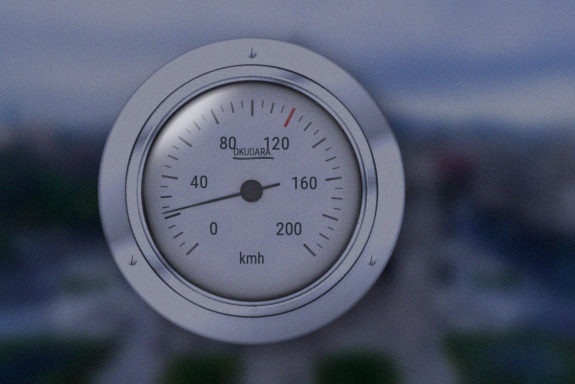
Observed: 22.5 km/h
